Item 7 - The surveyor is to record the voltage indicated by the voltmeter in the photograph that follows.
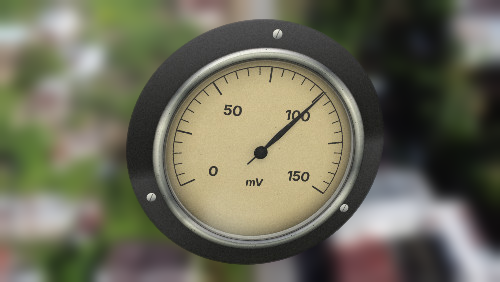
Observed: 100 mV
